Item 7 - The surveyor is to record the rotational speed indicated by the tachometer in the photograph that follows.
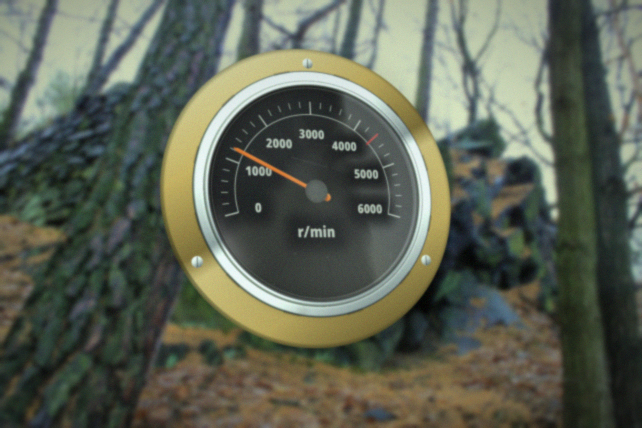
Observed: 1200 rpm
